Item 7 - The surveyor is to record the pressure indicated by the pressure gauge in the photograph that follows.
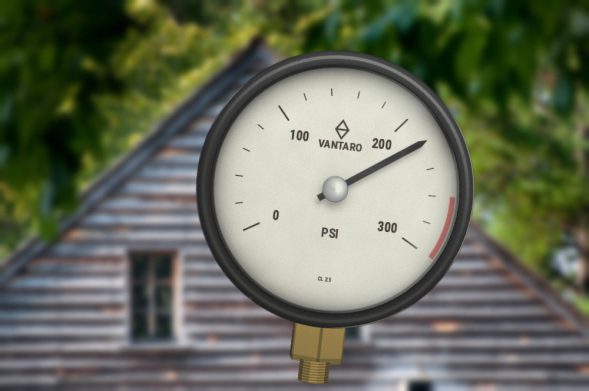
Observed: 220 psi
